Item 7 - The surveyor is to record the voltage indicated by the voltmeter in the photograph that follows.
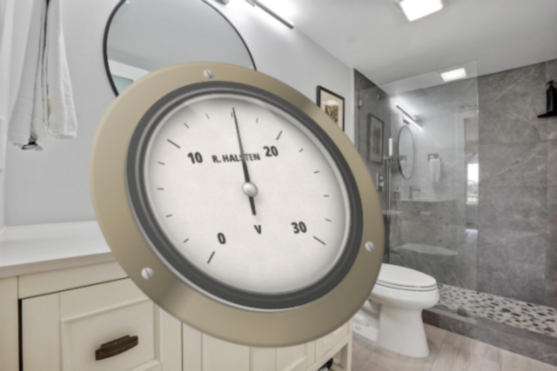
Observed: 16 V
